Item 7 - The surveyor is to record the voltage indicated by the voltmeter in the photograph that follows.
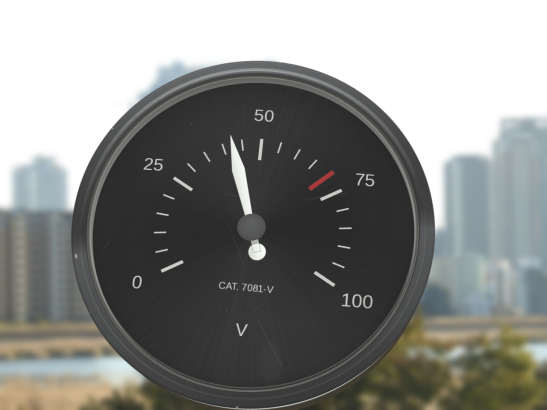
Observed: 42.5 V
